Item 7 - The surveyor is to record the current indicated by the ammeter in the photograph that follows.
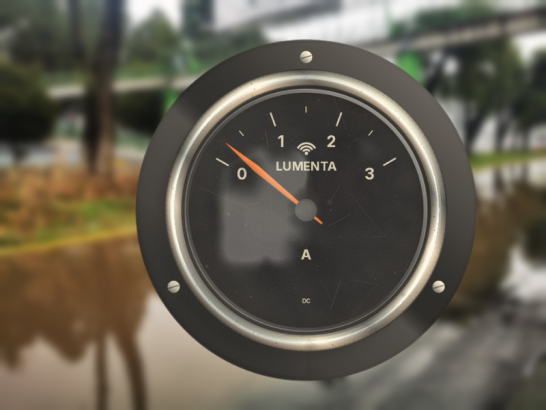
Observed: 0.25 A
